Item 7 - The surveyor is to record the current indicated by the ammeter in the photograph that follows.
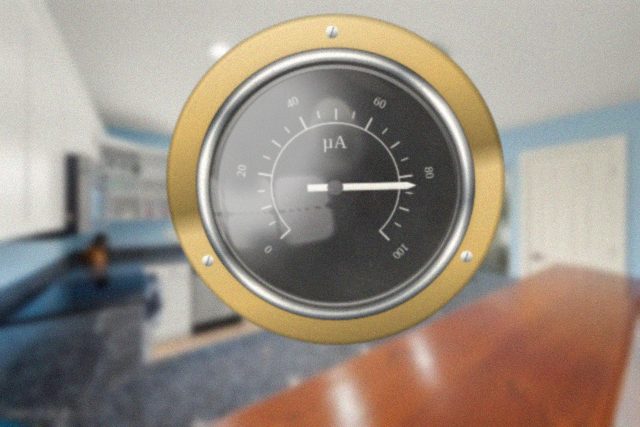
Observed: 82.5 µA
